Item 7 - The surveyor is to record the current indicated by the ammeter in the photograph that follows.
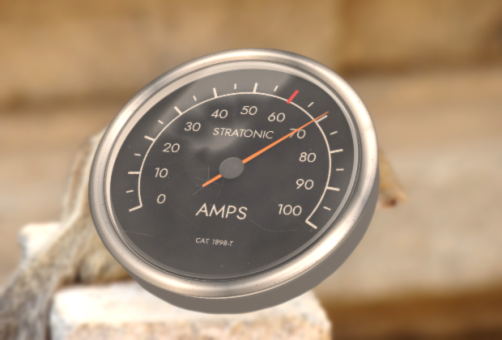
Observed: 70 A
